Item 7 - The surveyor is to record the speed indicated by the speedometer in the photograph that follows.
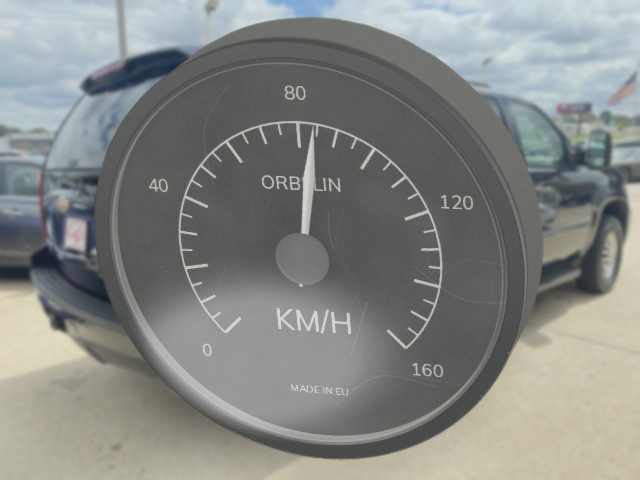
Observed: 85 km/h
